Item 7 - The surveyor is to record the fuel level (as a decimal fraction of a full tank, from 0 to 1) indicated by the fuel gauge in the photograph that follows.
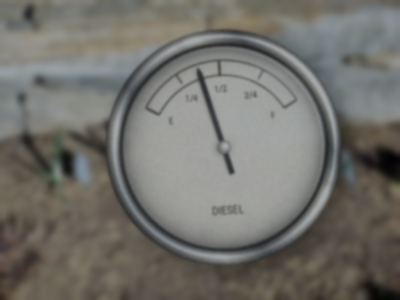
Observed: 0.375
